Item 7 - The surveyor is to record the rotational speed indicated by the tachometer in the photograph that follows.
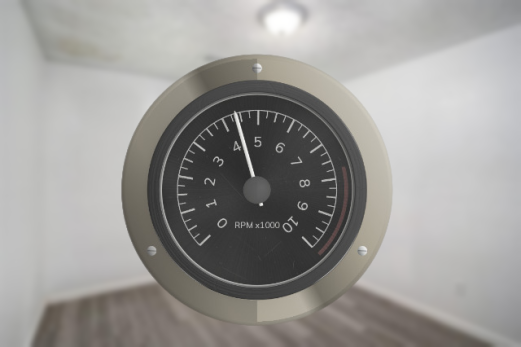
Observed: 4375 rpm
